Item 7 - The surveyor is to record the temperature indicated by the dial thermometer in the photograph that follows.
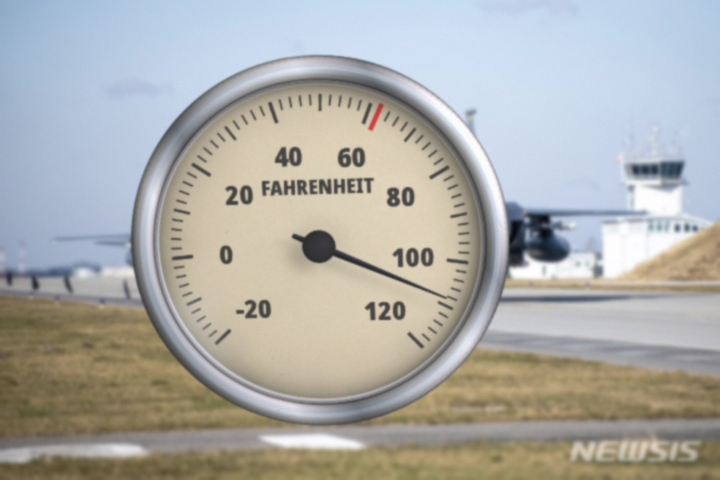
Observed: 108 °F
